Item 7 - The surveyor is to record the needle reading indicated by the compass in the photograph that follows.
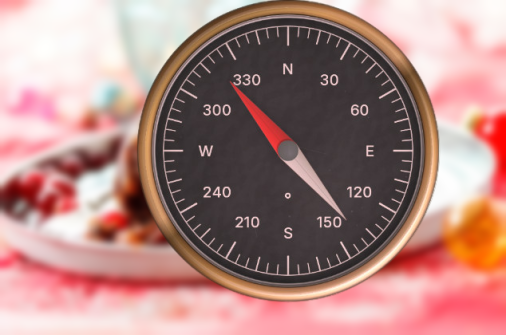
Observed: 320 °
